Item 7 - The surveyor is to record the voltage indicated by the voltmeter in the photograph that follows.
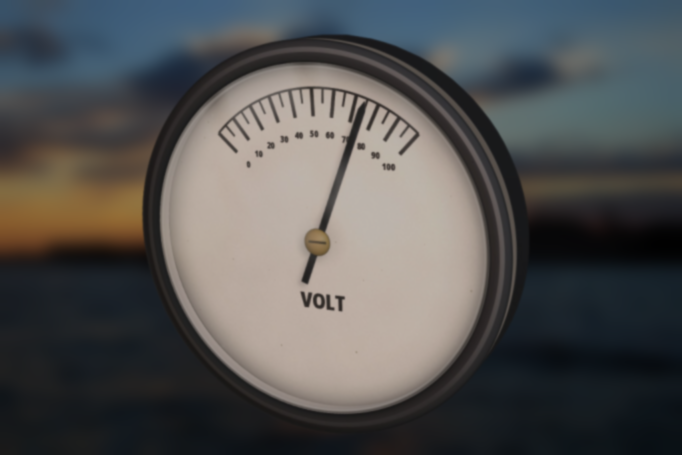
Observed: 75 V
